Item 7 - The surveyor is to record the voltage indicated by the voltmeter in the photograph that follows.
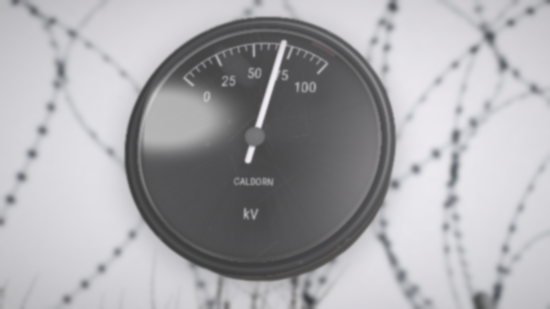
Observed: 70 kV
